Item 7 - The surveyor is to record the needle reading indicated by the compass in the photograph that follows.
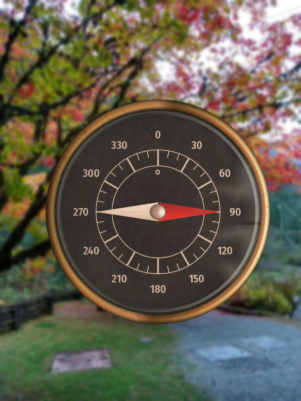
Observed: 90 °
